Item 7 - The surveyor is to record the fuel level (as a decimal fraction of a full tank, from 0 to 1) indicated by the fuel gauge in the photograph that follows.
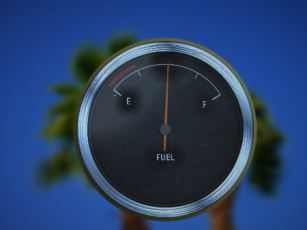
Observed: 0.5
